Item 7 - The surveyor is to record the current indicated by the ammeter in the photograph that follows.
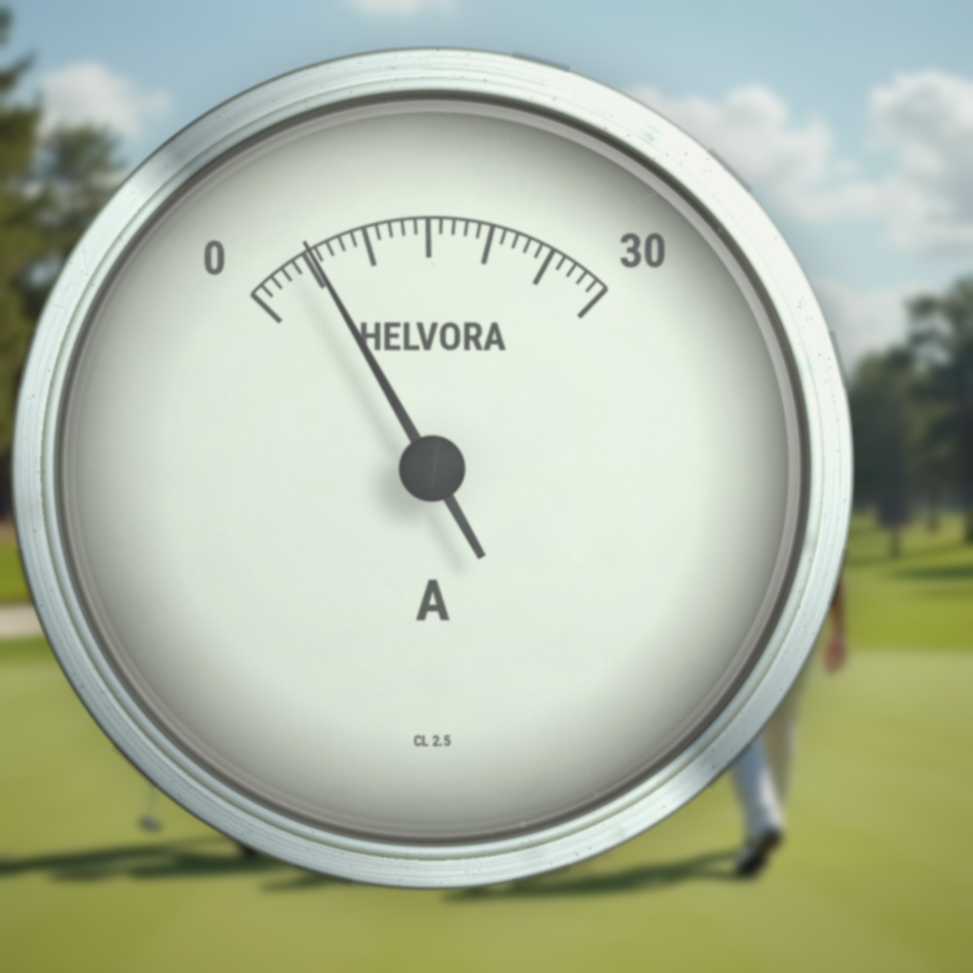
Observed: 5.5 A
